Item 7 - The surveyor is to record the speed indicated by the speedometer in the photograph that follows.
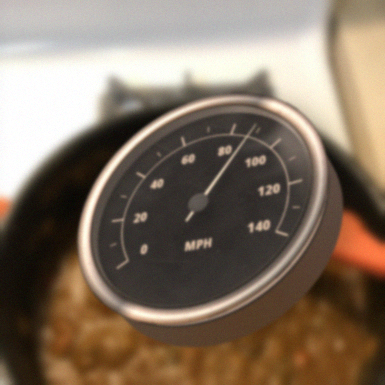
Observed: 90 mph
